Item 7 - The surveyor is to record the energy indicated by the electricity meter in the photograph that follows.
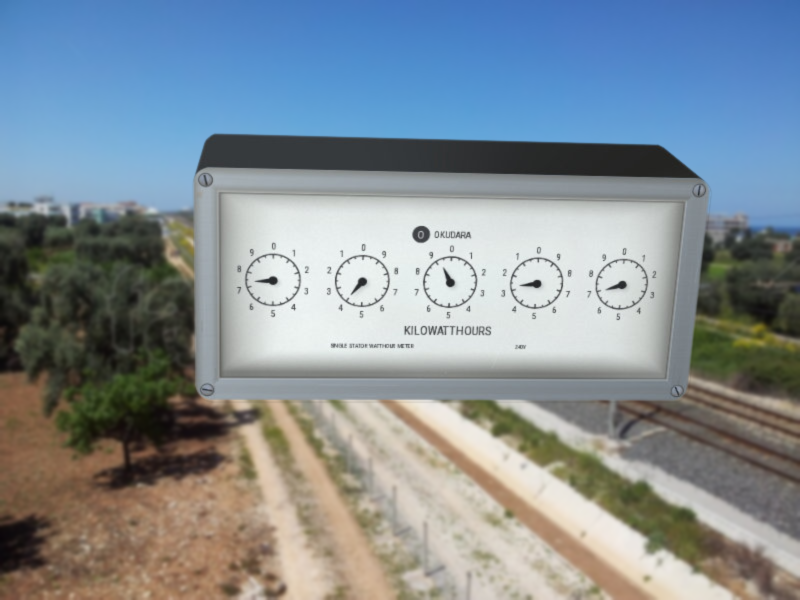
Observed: 73927 kWh
